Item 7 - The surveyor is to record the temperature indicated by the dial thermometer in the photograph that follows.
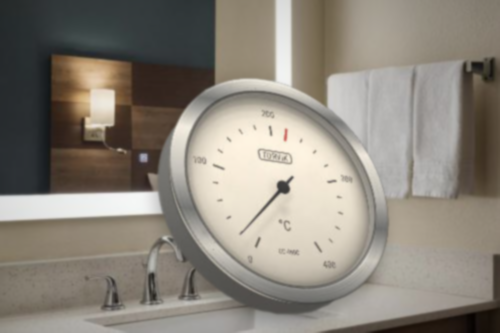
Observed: 20 °C
